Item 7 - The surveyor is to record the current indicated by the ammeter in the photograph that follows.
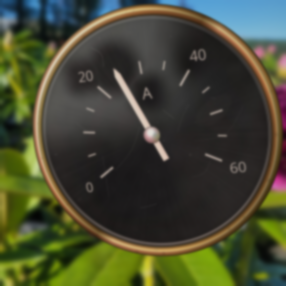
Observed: 25 A
